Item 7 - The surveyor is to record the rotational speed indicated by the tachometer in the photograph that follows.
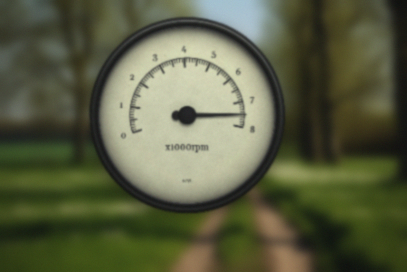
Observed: 7500 rpm
